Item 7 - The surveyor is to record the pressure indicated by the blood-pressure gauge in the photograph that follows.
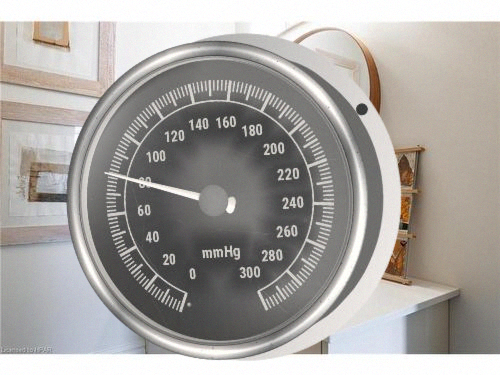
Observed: 80 mmHg
